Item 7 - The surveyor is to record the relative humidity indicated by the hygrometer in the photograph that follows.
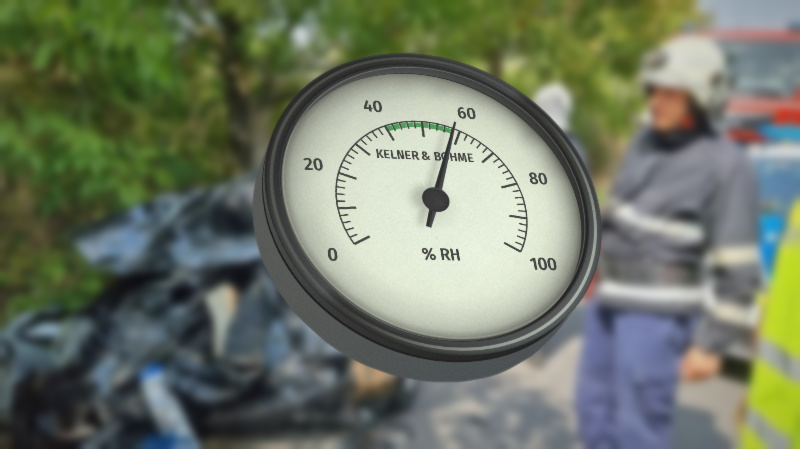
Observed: 58 %
